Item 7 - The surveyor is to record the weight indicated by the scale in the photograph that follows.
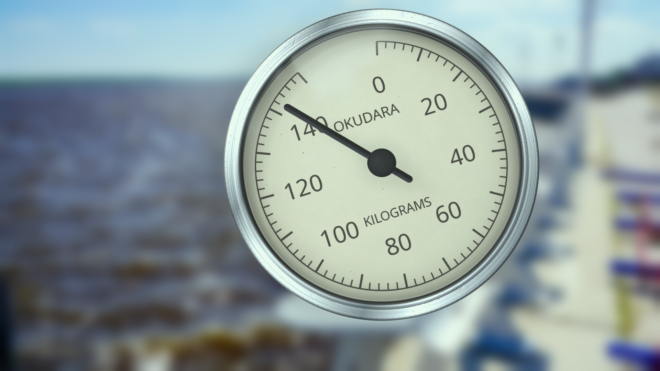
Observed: 142 kg
